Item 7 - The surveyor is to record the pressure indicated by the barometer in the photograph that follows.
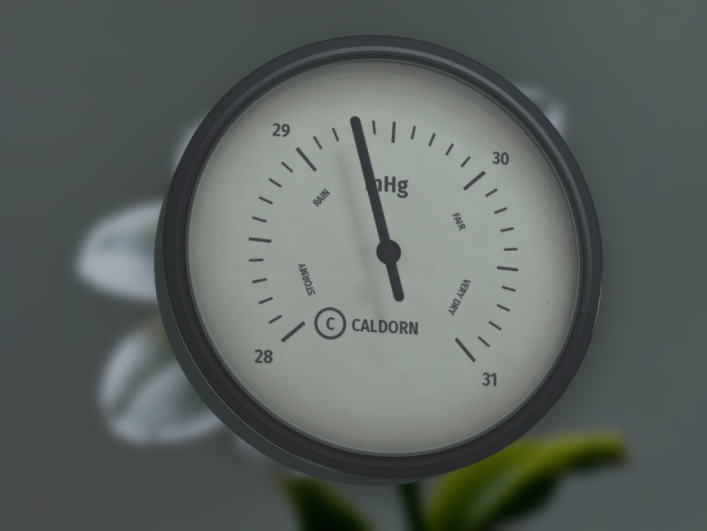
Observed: 29.3 inHg
